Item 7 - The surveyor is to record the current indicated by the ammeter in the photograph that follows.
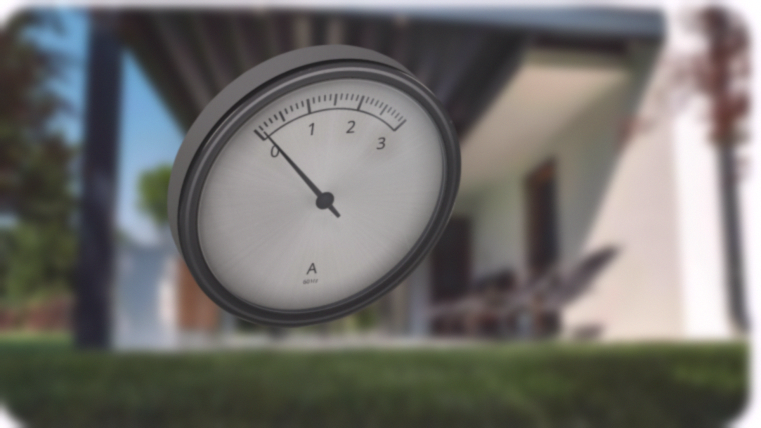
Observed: 0.1 A
